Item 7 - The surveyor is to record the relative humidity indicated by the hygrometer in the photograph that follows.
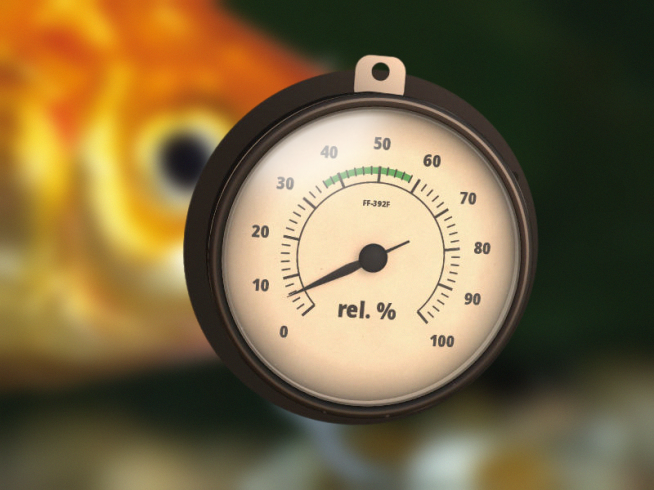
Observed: 6 %
